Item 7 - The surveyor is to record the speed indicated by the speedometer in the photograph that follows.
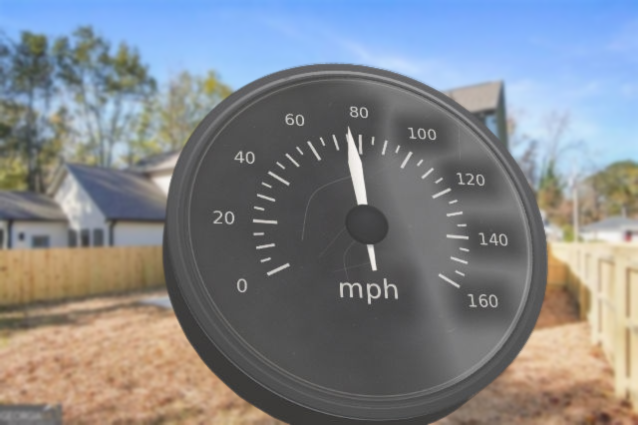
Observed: 75 mph
